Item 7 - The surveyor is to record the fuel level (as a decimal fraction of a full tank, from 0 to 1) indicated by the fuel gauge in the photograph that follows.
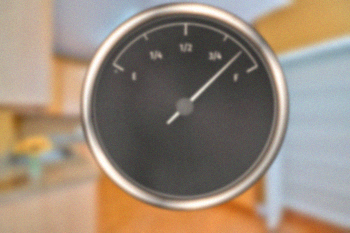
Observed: 0.875
